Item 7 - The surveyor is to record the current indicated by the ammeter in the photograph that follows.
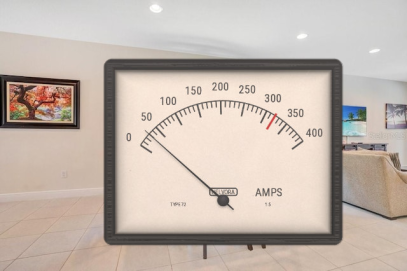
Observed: 30 A
